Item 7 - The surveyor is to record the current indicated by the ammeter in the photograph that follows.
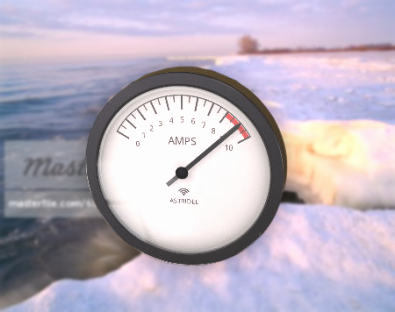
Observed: 9 A
